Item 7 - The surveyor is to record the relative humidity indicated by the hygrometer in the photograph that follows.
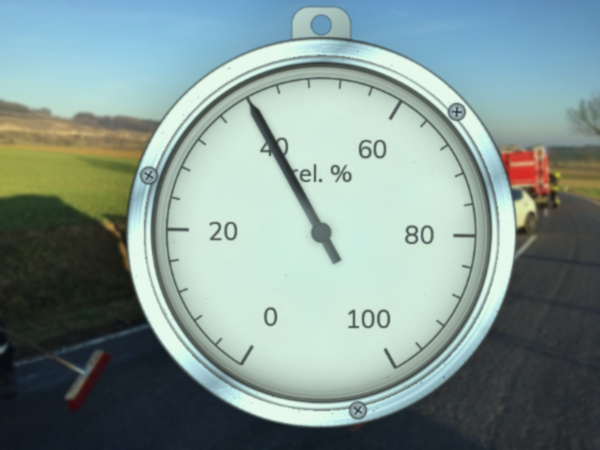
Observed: 40 %
